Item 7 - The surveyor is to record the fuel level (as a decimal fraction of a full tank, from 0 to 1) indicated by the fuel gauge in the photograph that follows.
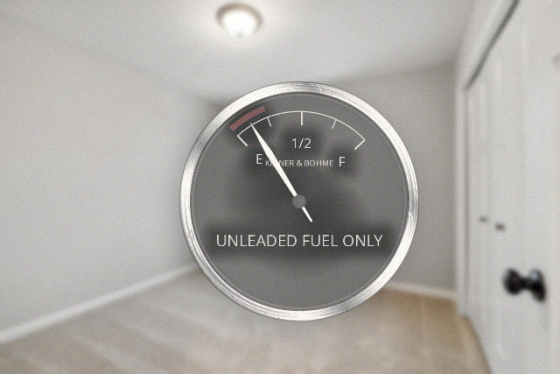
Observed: 0.125
